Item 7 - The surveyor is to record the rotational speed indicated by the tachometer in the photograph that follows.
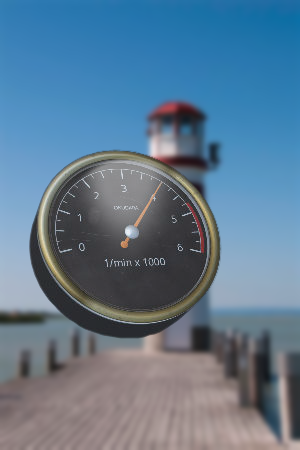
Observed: 4000 rpm
